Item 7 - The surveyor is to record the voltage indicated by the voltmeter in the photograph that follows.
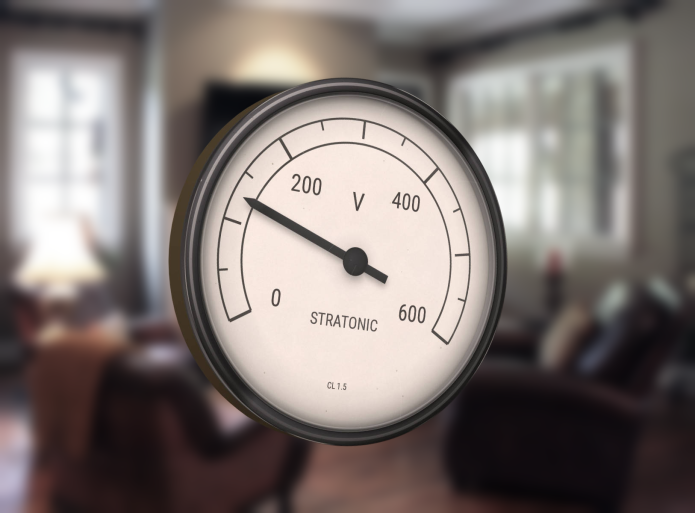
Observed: 125 V
